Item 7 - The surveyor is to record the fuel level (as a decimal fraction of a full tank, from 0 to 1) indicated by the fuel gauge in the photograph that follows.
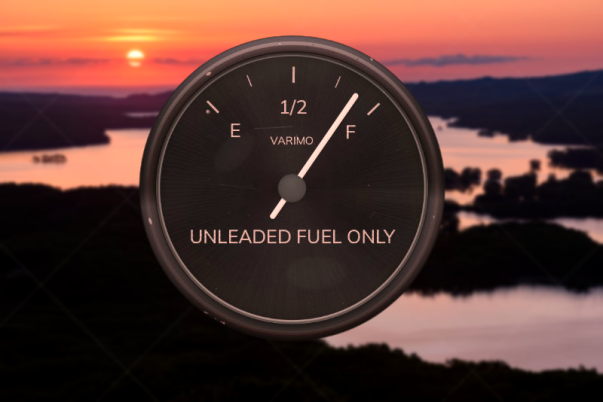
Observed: 0.875
